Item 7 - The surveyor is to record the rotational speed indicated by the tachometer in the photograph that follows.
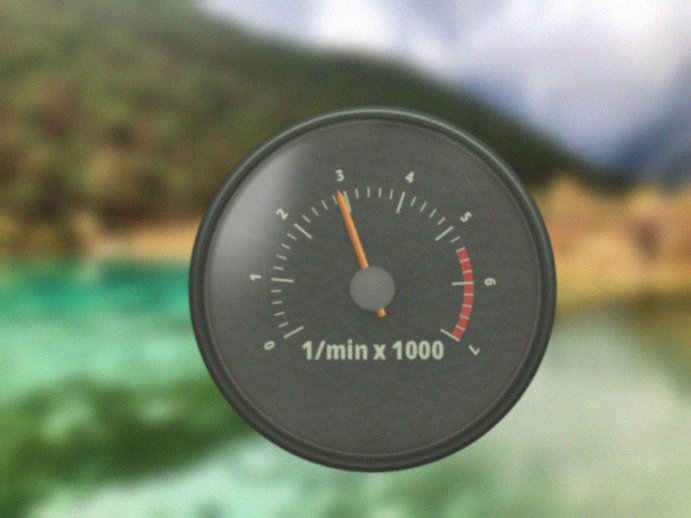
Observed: 2900 rpm
